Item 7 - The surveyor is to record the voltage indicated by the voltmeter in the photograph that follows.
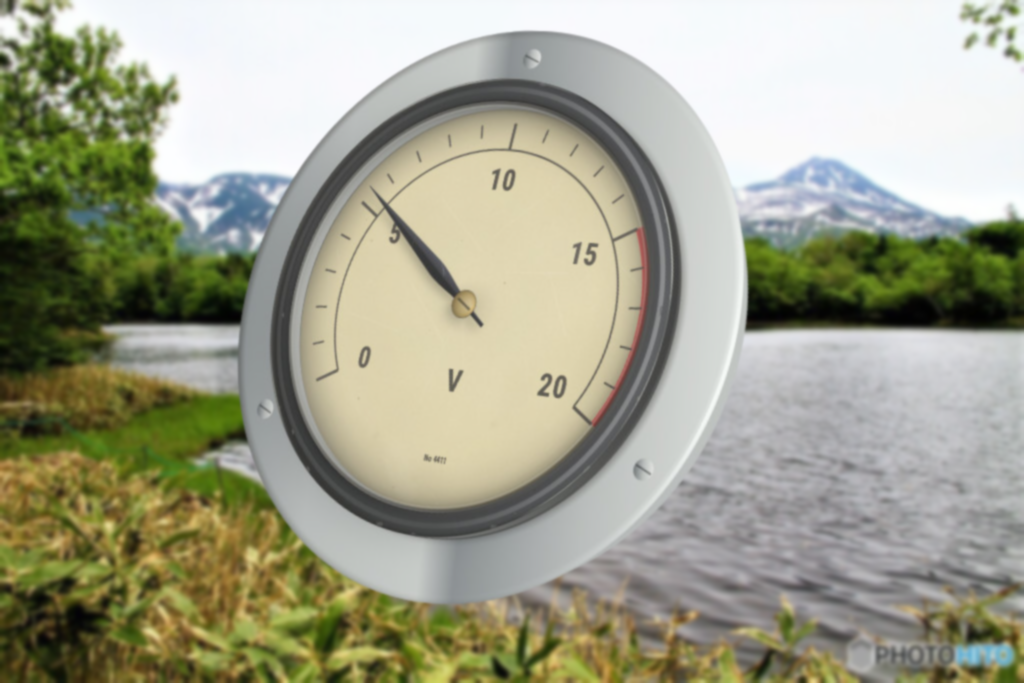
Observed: 5.5 V
